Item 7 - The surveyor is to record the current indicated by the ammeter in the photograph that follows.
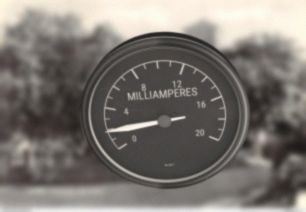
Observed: 2 mA
